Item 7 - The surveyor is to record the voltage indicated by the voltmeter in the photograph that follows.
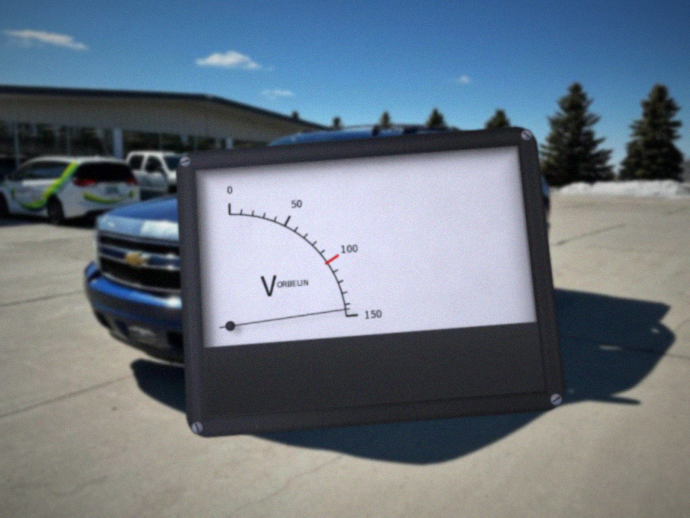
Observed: 145 V
